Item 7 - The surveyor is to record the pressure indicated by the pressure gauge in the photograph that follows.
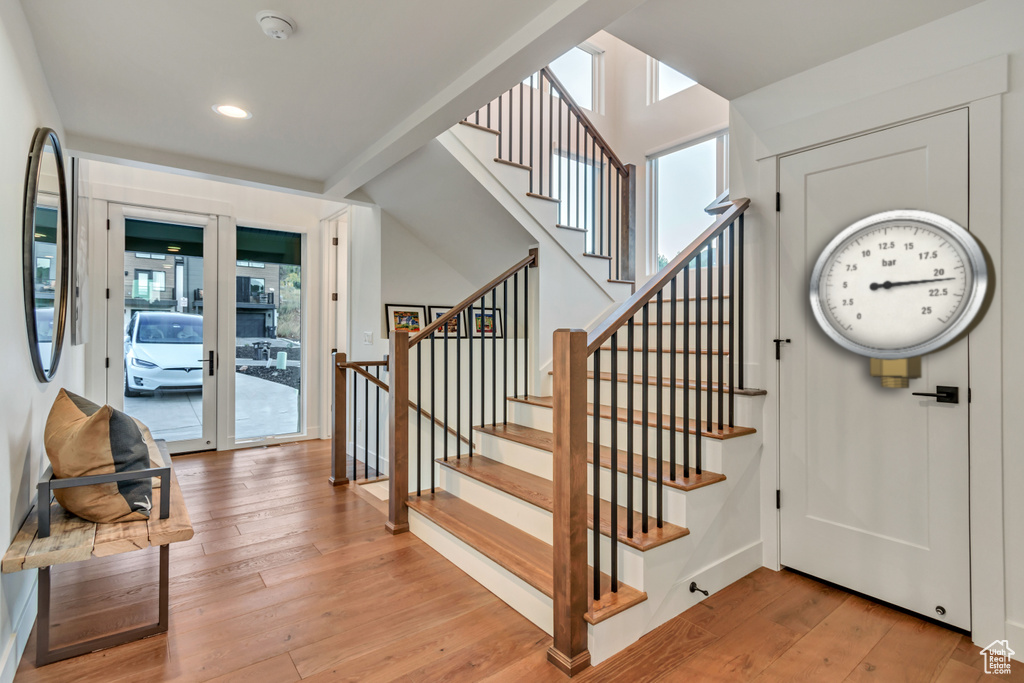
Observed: 21 bar
